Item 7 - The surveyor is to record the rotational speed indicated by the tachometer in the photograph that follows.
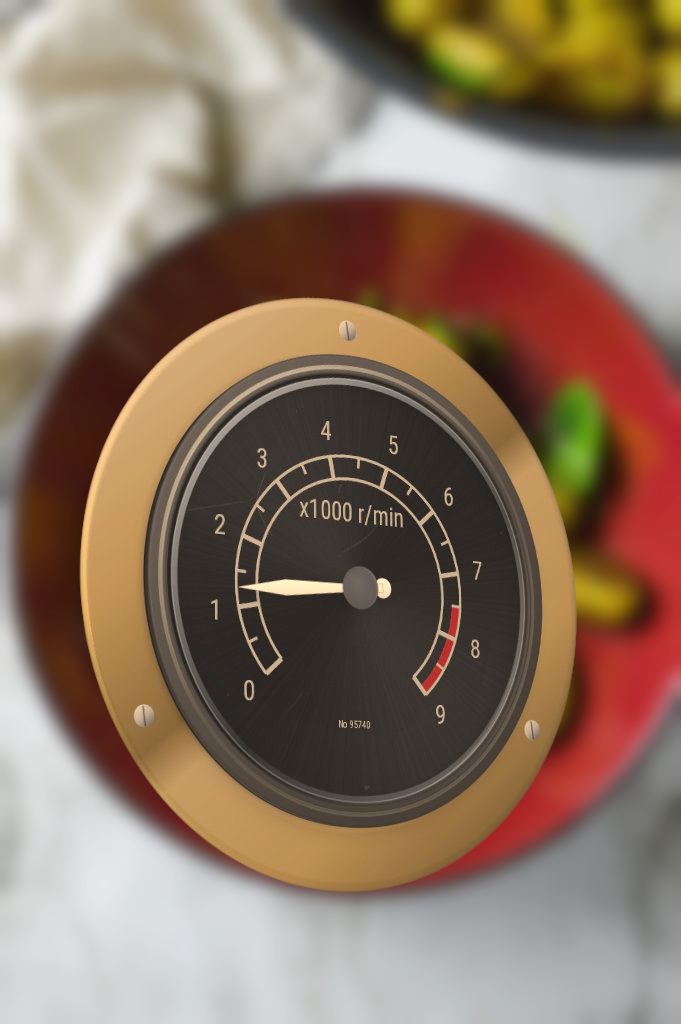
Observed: 1250 rpm
